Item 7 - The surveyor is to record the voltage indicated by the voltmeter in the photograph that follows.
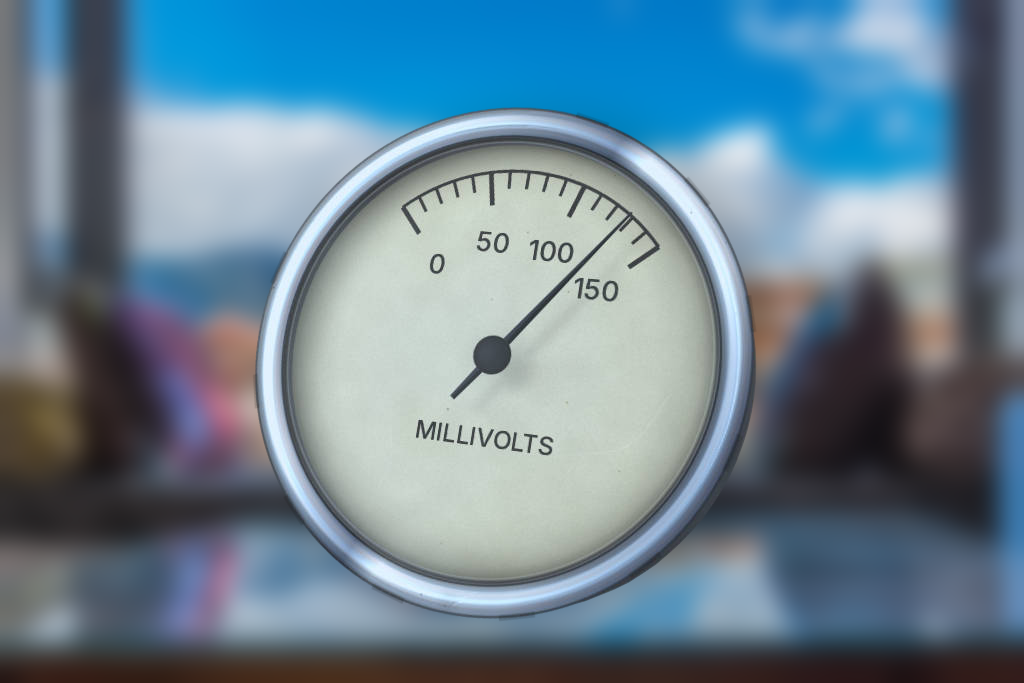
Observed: 130 mV
